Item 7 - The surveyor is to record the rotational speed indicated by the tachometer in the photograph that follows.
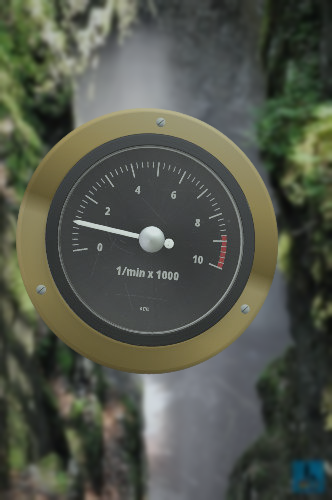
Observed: 1000 rpm
